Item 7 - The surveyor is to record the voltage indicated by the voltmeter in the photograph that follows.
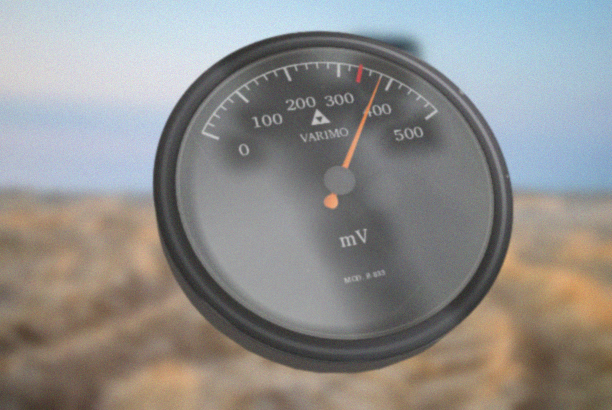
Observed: 380 mV
